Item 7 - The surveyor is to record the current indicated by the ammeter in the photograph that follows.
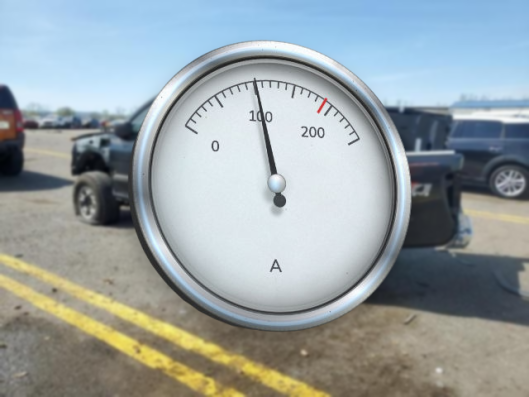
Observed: 100 A
